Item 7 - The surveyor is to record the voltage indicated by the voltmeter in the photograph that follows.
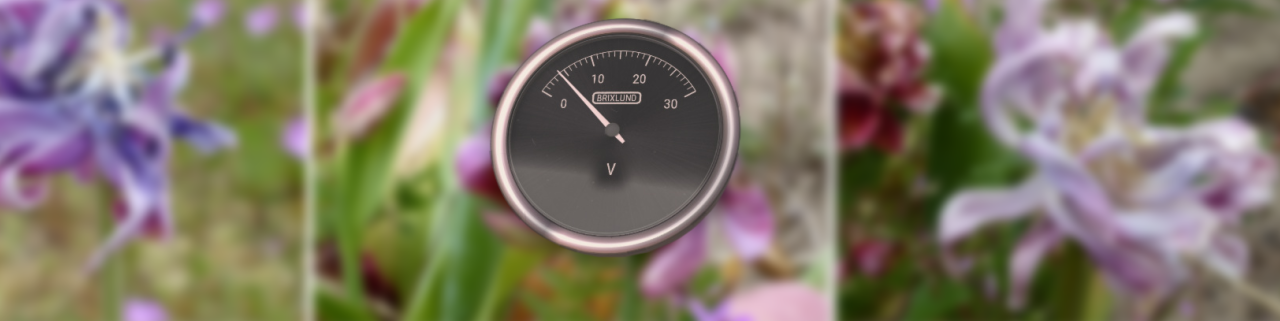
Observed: 4 V
